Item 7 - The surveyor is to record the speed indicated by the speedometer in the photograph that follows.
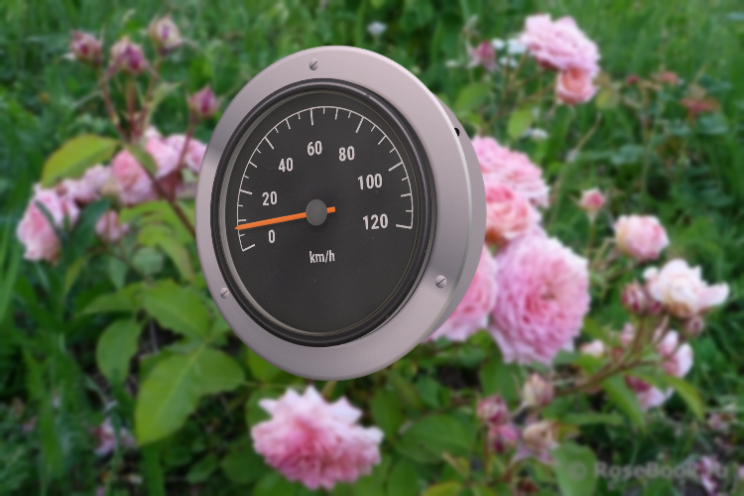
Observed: 7.5 km/h
